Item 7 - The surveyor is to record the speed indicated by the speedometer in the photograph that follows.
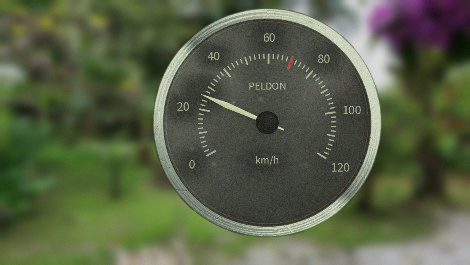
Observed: 26 km/h
